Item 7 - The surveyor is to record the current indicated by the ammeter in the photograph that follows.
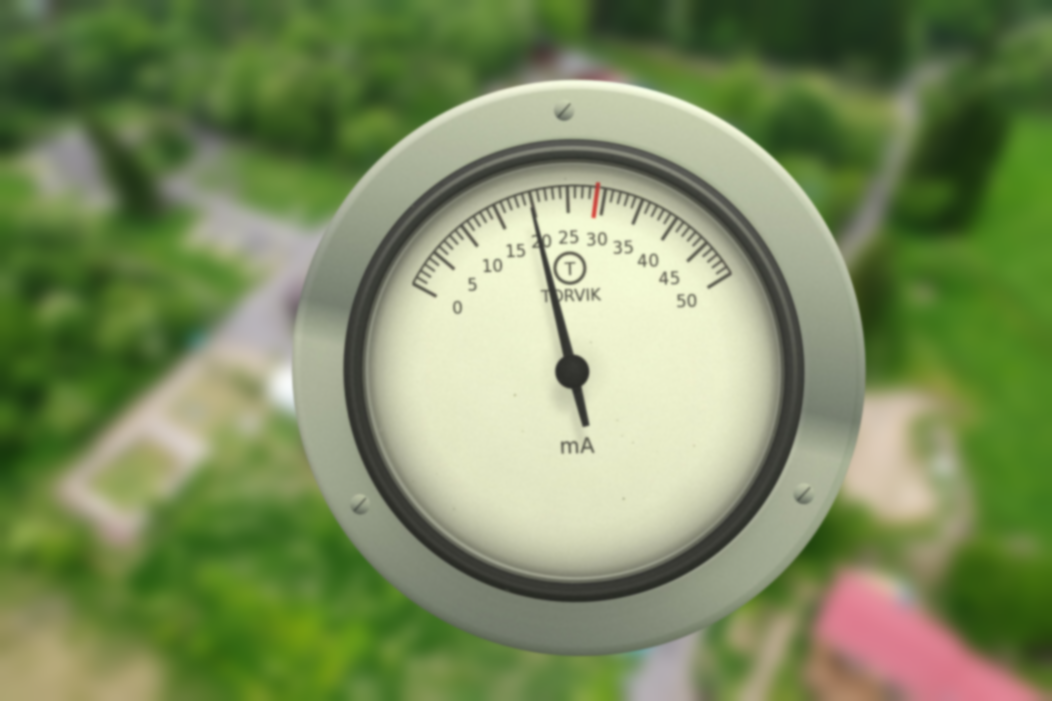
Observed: 20 mA
